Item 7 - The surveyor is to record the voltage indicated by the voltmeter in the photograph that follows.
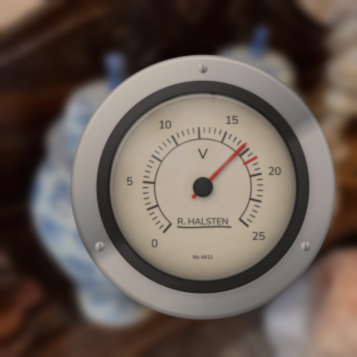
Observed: 17 V
